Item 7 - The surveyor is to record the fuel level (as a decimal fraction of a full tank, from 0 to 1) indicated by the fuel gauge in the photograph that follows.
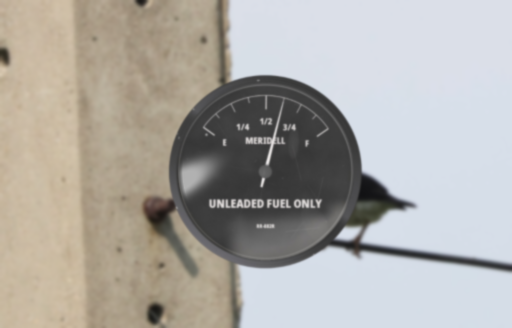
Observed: 0.625
